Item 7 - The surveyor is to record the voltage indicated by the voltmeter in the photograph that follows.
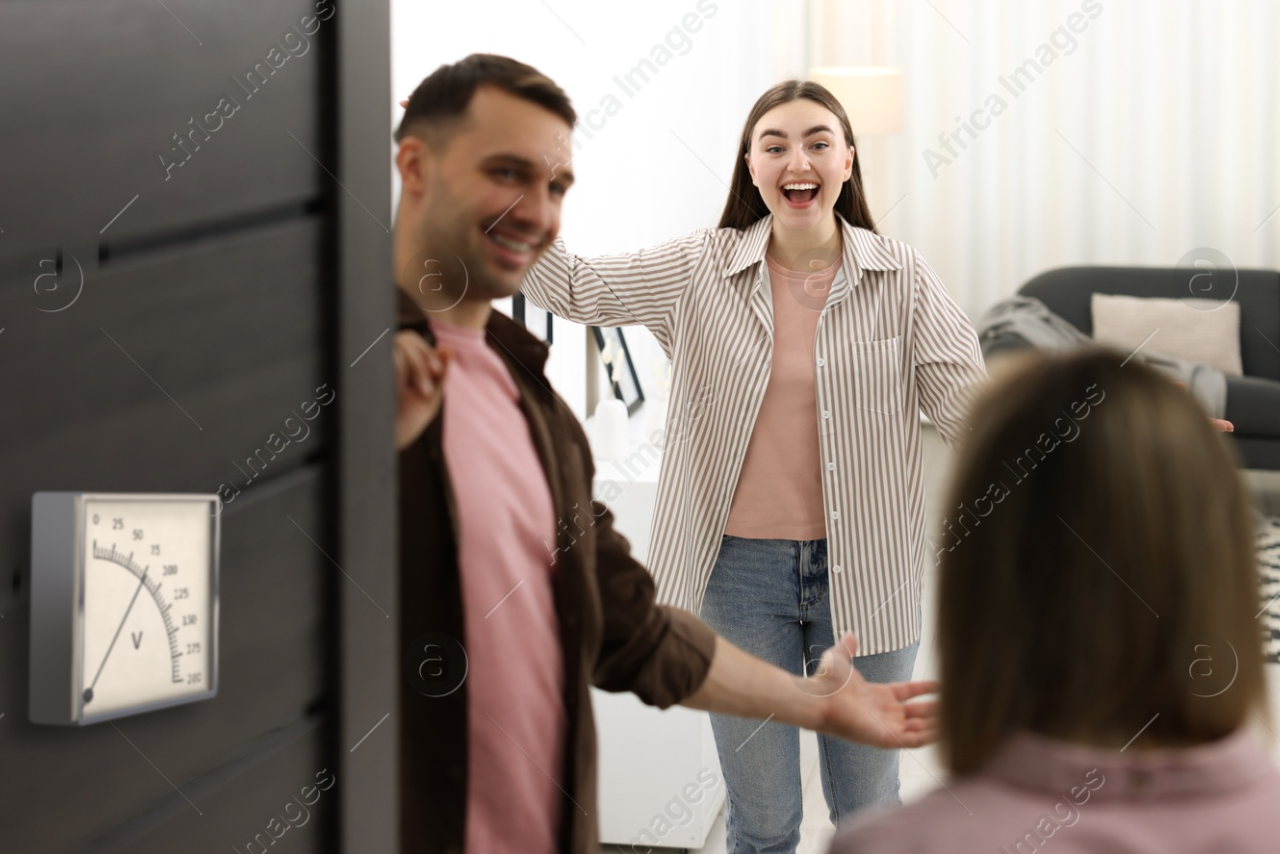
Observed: 75 V
